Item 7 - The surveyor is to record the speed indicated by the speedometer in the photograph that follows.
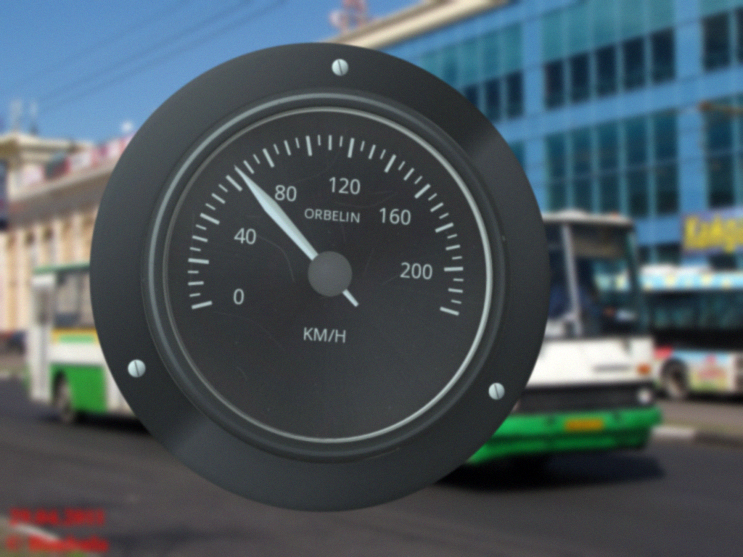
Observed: 65 km/h
